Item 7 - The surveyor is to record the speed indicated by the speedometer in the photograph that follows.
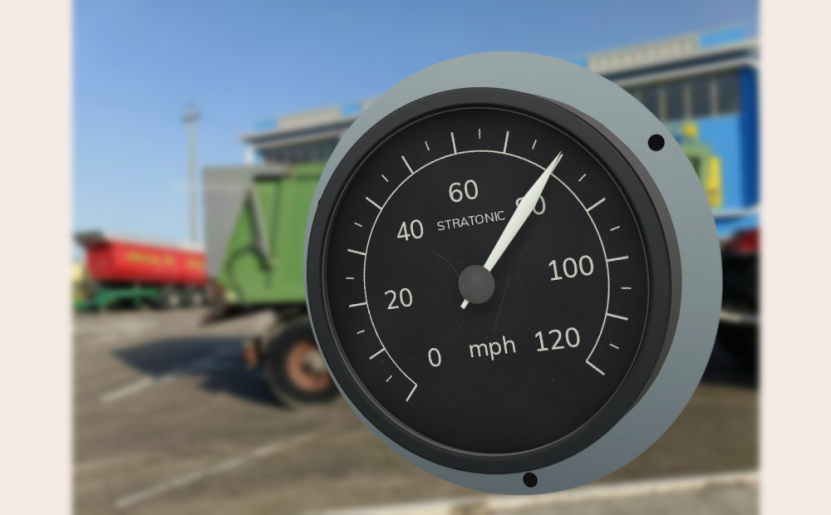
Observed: 80 mph
